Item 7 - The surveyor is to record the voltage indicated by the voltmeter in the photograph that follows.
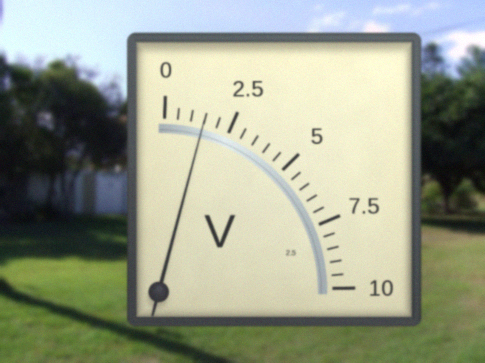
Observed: 1.5 V
